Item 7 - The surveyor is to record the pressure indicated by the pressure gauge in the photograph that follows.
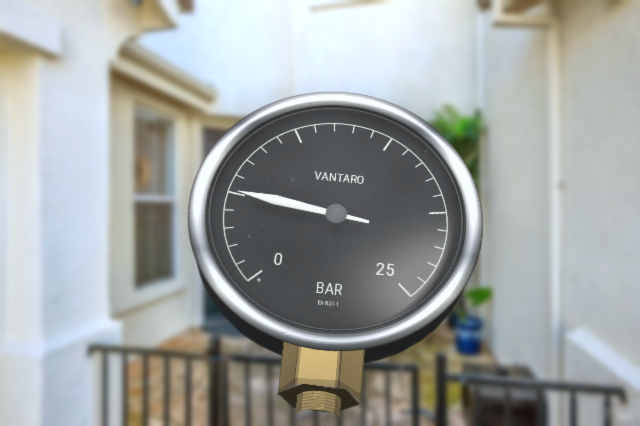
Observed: 5 bar
